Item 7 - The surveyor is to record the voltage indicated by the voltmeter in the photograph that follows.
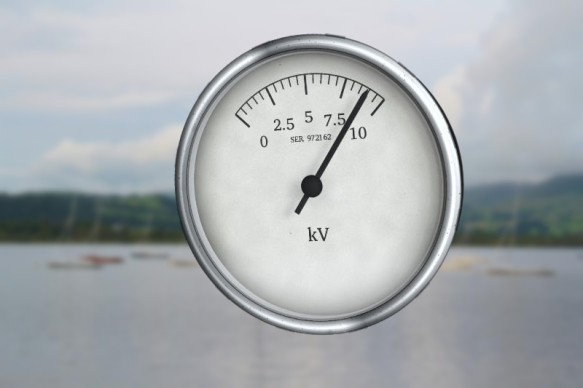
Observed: 9 kV
